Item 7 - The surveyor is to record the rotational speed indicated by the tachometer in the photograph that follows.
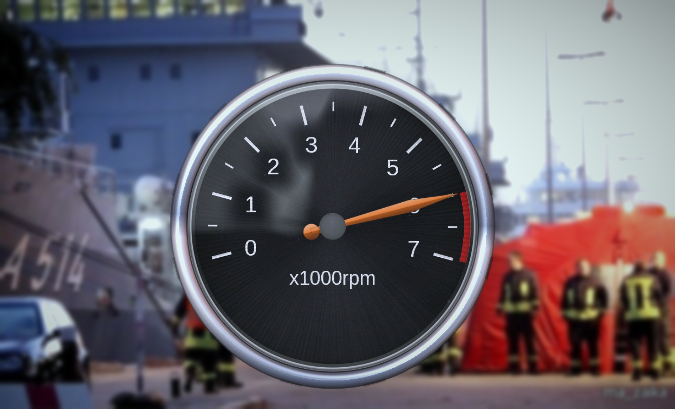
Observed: 6000 rpm
